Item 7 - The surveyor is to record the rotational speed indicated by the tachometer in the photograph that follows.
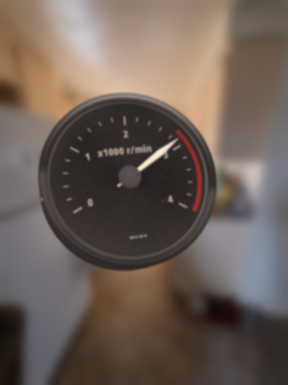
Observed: 2900 rpm
